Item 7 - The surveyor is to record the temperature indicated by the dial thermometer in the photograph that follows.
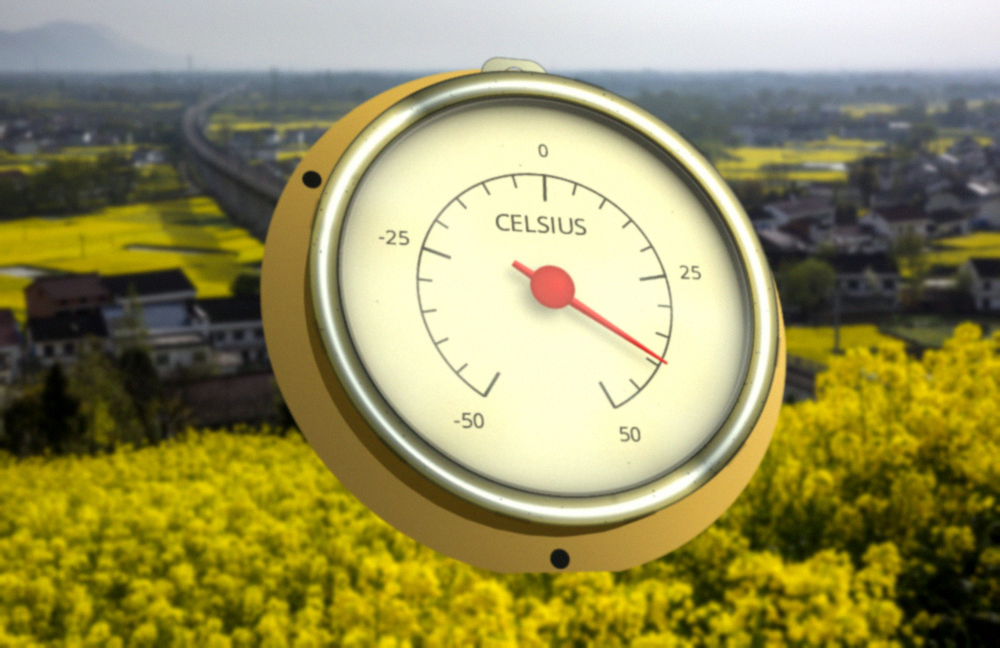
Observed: 40 °C
